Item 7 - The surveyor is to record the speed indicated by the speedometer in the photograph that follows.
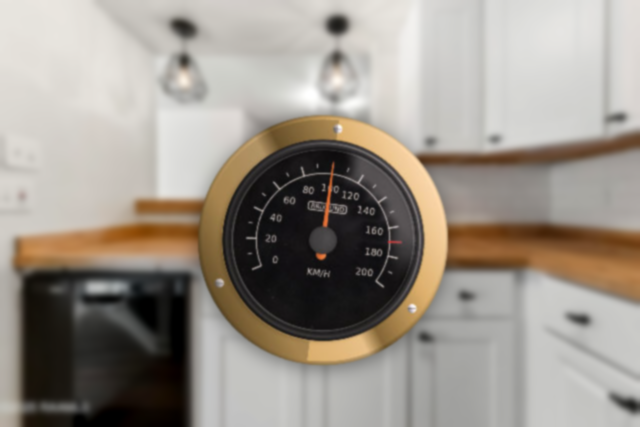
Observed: 100 km/h
